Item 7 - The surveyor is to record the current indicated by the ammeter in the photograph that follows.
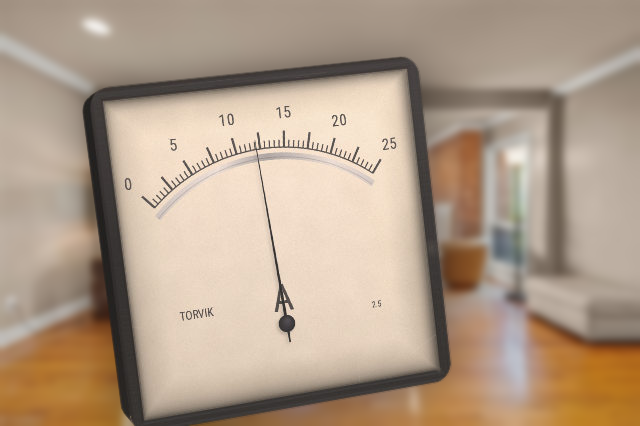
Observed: 12 A
